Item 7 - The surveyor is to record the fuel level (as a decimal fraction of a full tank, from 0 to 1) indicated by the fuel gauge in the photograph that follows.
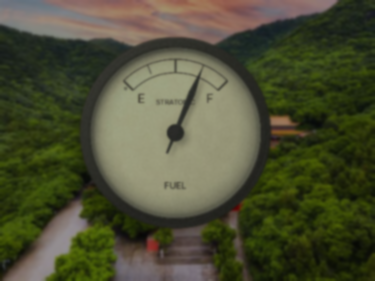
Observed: 0.75
